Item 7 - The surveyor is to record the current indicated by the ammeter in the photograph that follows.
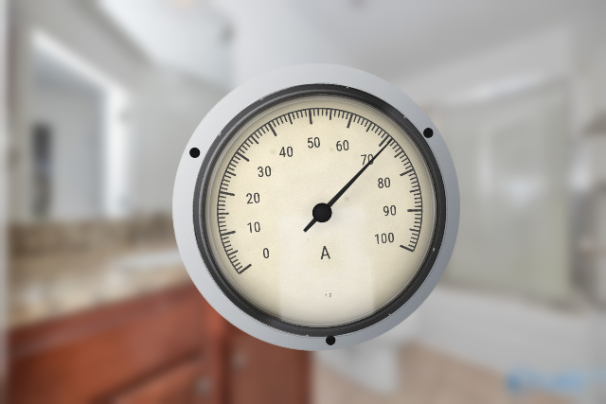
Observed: 71 A
